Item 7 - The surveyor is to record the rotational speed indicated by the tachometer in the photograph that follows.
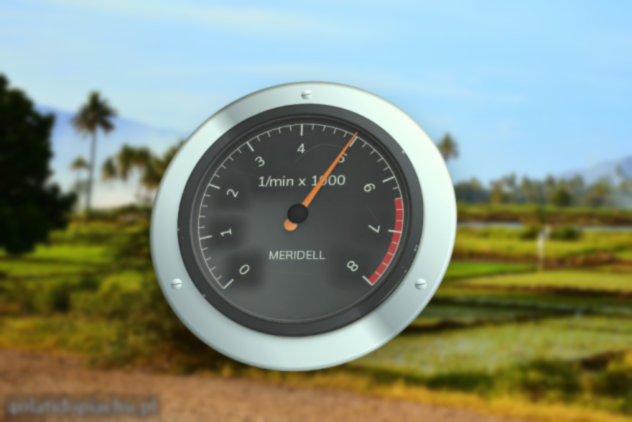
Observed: 5000 rpm
